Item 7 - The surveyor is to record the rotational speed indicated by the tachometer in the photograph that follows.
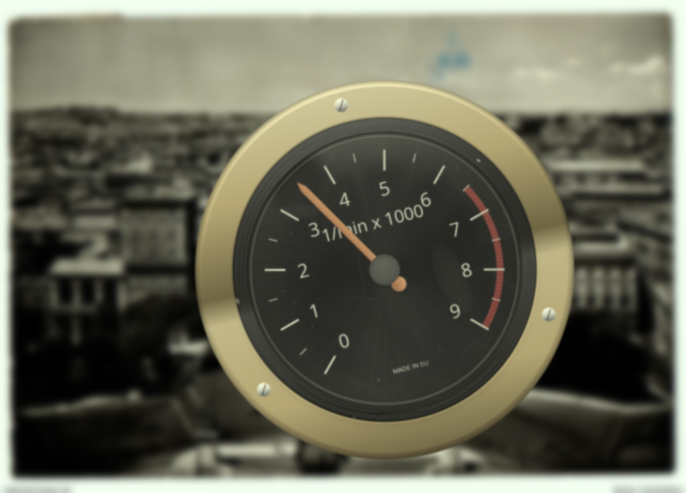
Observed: 3500 rpm
